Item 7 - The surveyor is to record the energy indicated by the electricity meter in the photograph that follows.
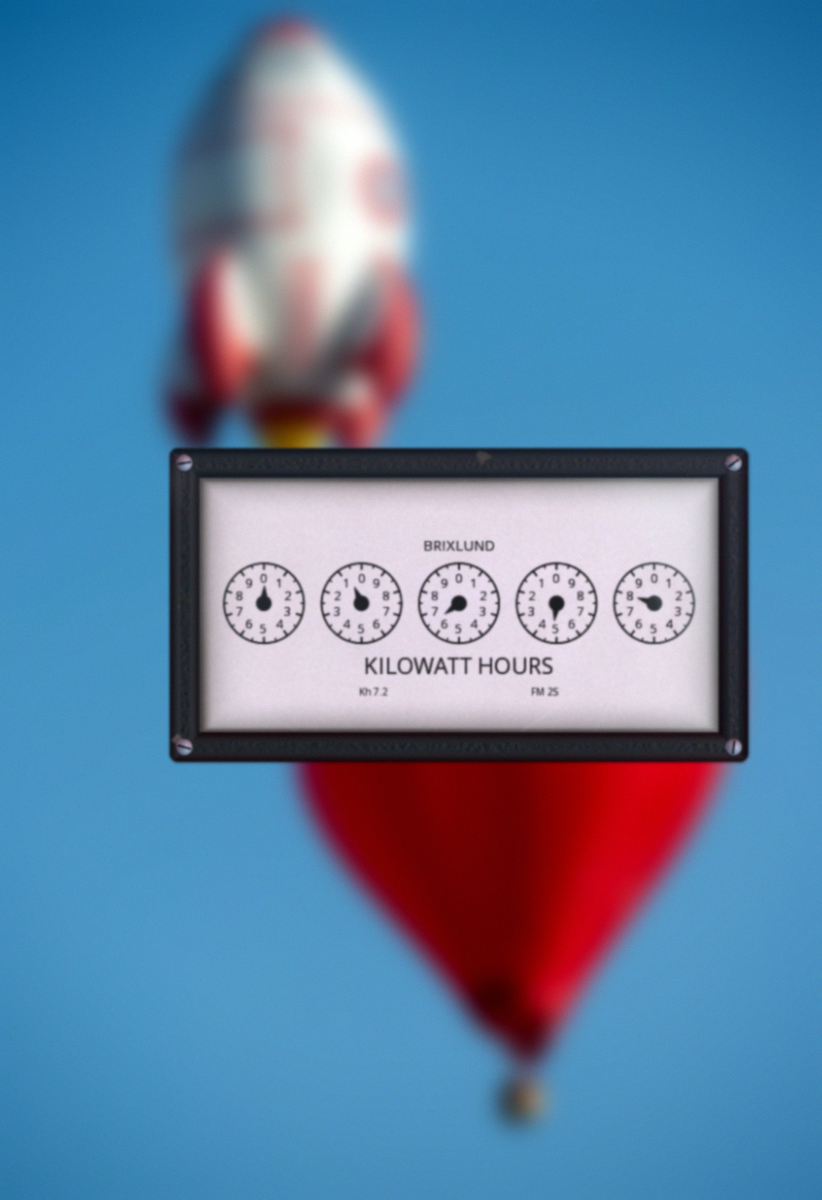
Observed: 648 kWh
